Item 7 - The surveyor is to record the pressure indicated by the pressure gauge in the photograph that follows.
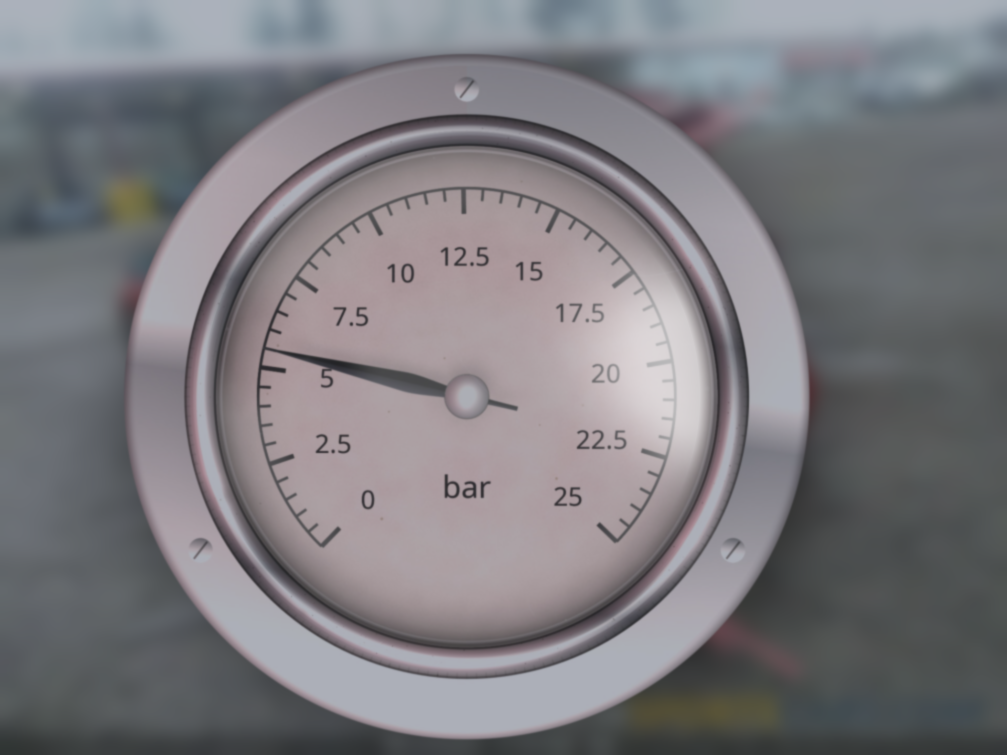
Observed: 5.5 bar
